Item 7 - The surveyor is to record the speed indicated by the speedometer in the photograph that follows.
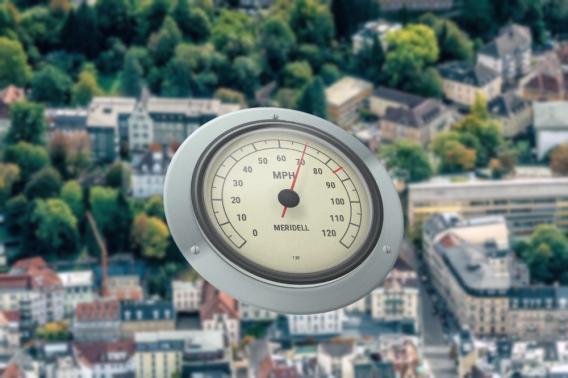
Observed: 70 mph
